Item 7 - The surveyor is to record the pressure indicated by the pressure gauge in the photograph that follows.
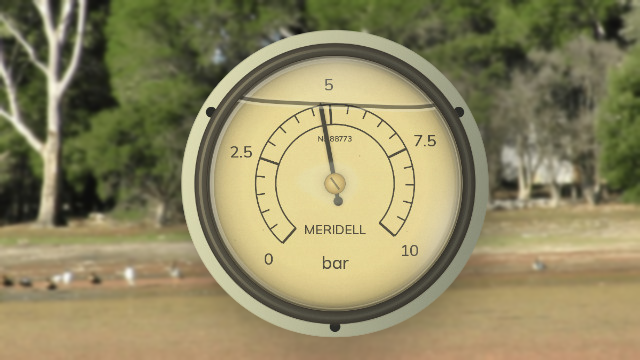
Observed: 4.75 bar
